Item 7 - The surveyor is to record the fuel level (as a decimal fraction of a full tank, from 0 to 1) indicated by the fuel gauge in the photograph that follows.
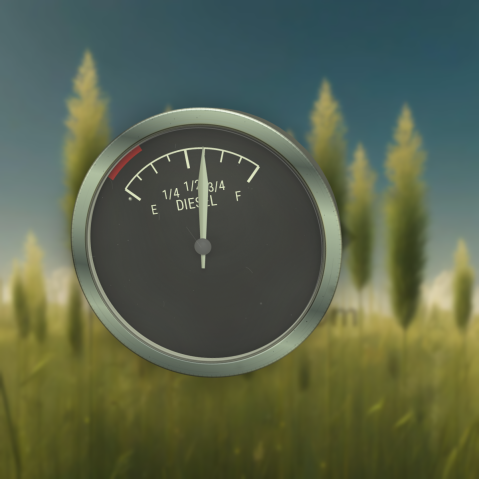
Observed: 0.625
